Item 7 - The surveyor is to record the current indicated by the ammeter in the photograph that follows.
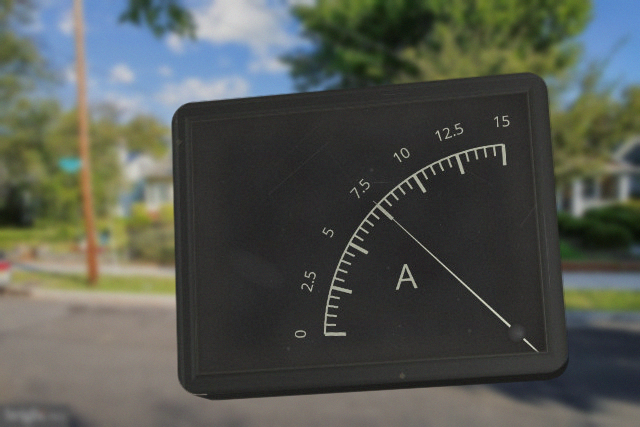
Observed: 7.5 A
